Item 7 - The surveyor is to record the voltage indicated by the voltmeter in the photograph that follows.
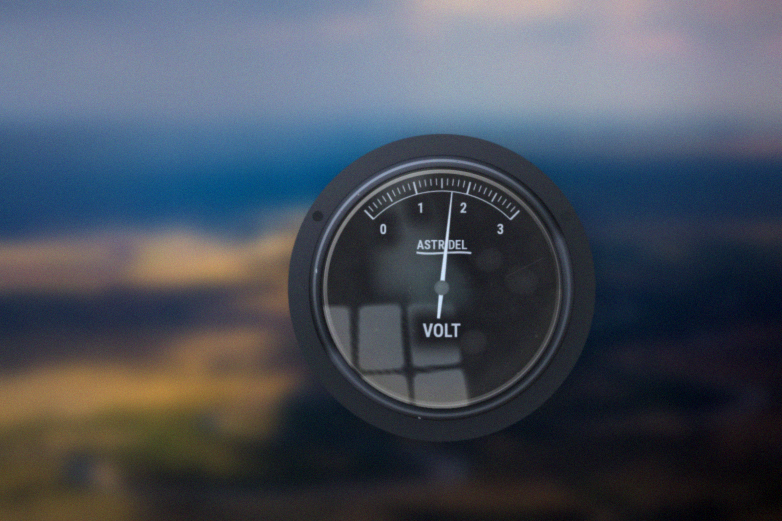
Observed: 1.7 V
